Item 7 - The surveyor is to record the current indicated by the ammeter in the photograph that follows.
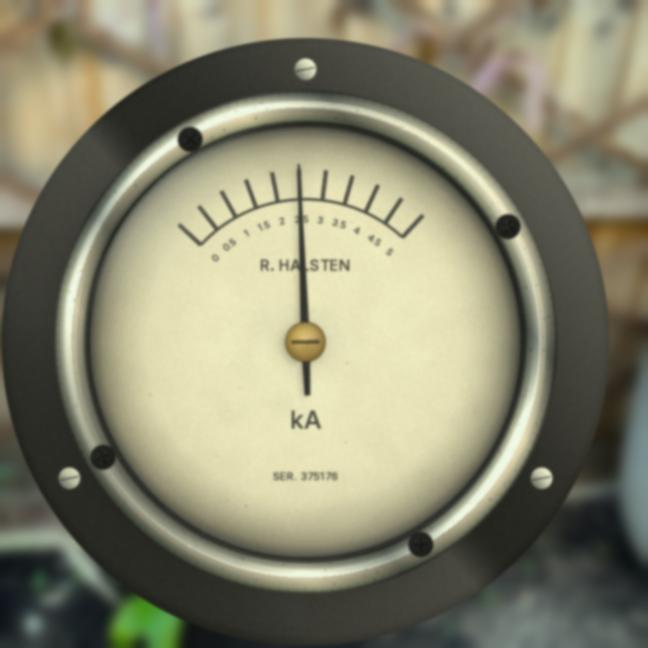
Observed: 2.5 kA
